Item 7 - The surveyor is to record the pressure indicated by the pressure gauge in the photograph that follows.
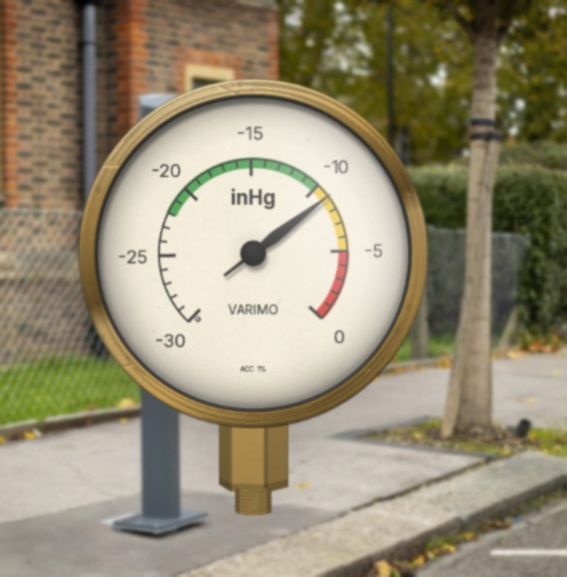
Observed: -9 inHg
